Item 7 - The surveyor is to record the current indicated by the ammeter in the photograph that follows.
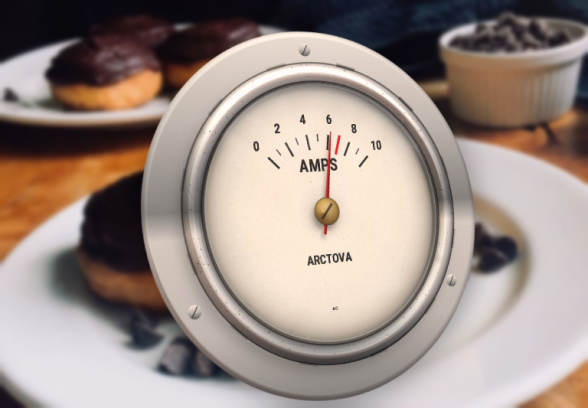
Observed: 6 A
